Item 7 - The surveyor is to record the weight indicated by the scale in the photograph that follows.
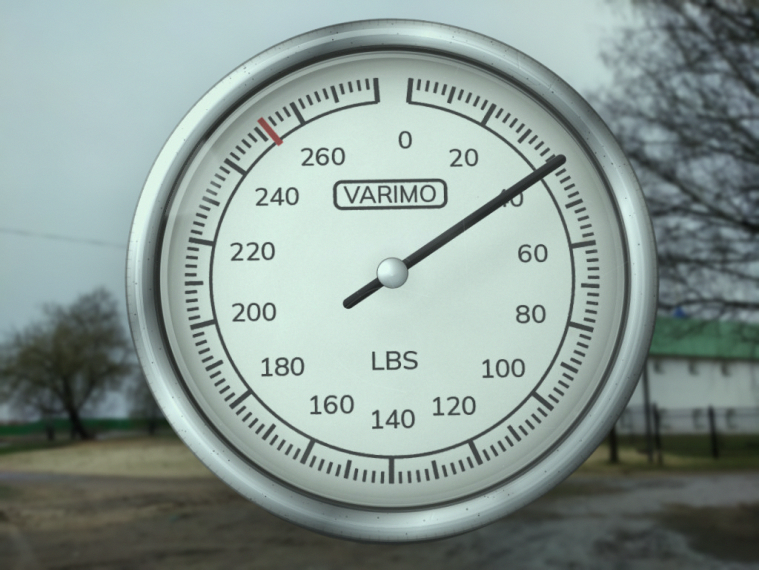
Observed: 40 lb
